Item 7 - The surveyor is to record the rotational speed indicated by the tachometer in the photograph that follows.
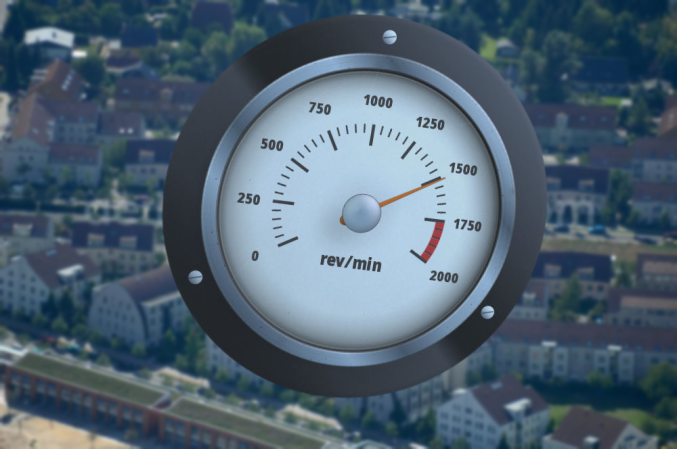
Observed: 1500 rpm
